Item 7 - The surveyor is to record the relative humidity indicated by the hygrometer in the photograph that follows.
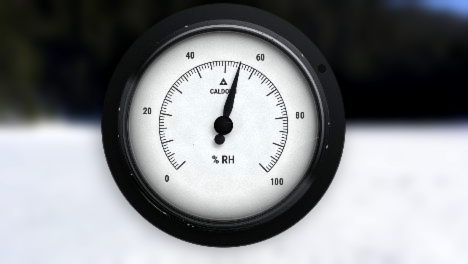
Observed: 55 %
